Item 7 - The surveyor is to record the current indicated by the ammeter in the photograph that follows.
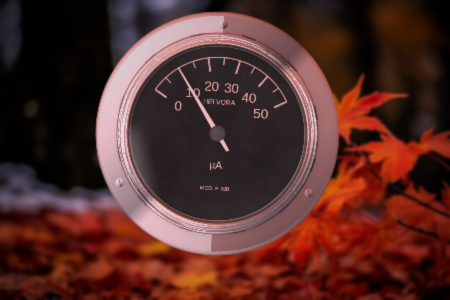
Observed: 10 µA
